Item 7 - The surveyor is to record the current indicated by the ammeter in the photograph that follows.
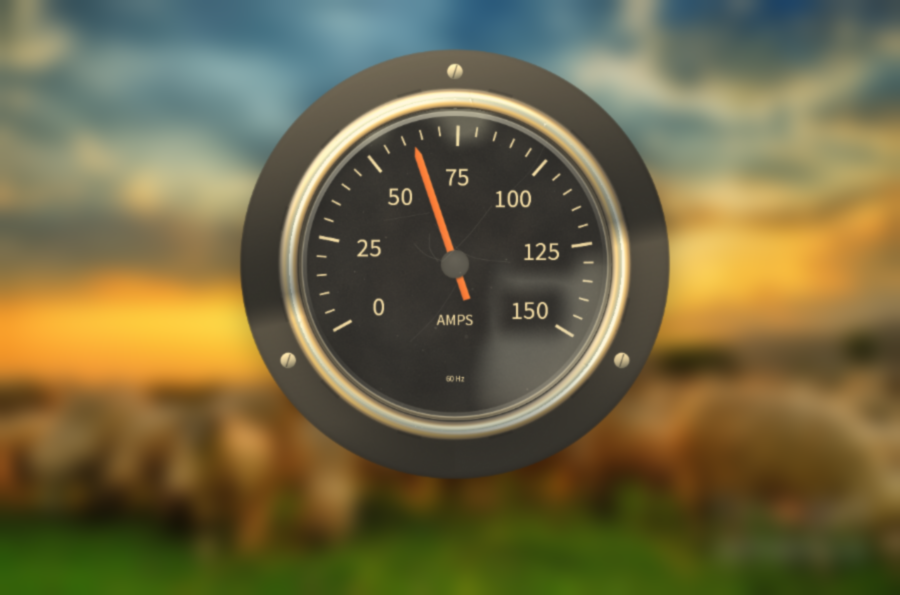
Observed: 62.5 A
